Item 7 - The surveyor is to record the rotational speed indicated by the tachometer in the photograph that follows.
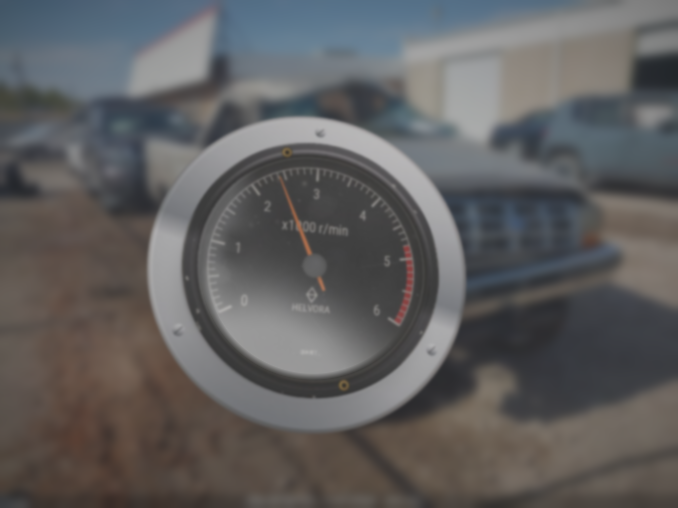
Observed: 2400 rpm
